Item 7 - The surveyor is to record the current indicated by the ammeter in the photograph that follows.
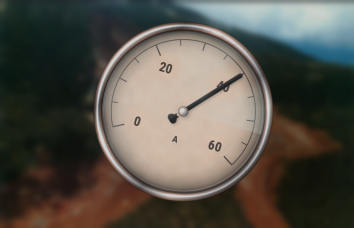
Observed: 40 A
